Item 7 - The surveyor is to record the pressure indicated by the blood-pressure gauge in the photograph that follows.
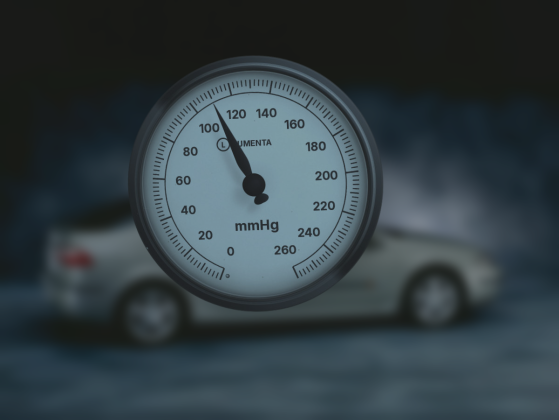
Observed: 110 mmHg
